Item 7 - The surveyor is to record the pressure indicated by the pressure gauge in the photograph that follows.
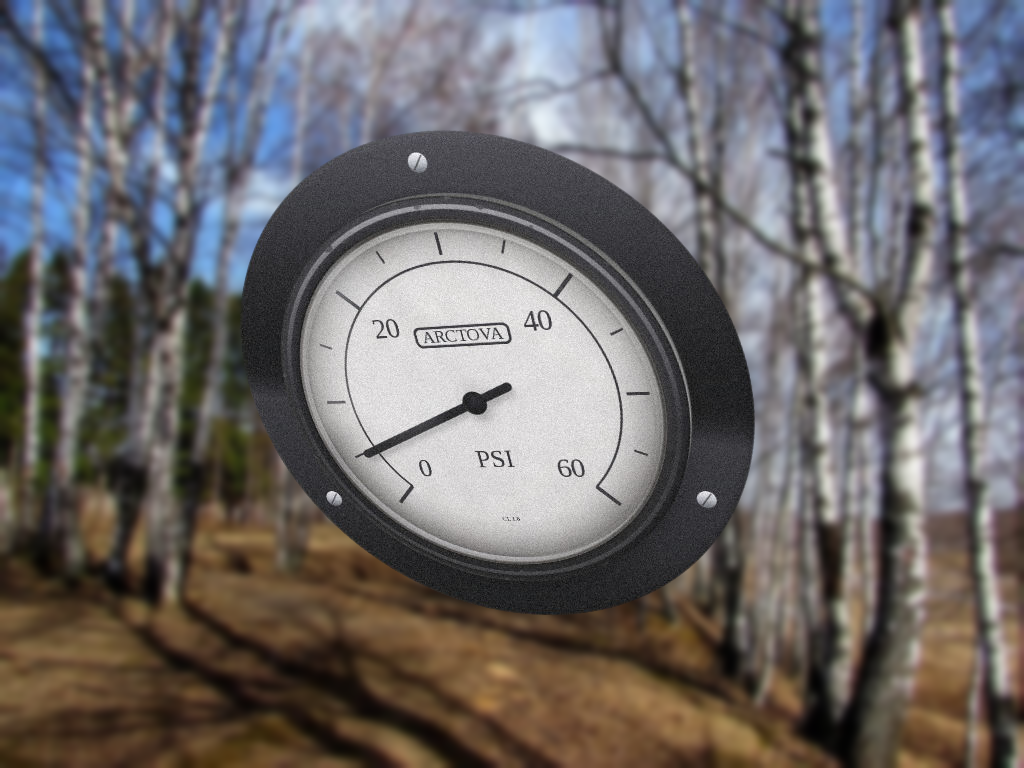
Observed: 5 psi
